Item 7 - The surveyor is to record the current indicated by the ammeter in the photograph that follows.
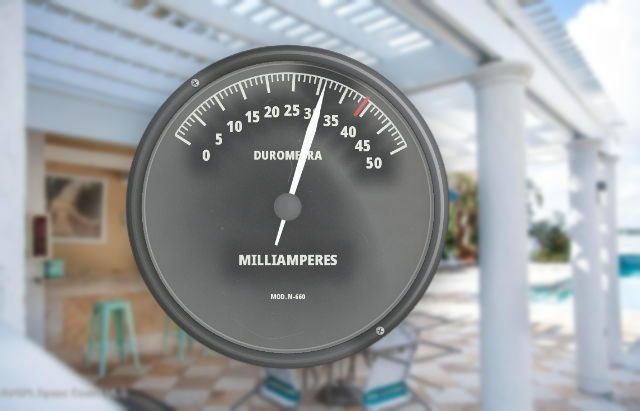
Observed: 31 mA
